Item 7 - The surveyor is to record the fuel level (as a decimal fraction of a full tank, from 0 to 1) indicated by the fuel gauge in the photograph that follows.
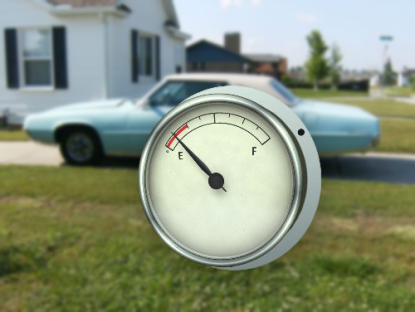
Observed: 0.125
